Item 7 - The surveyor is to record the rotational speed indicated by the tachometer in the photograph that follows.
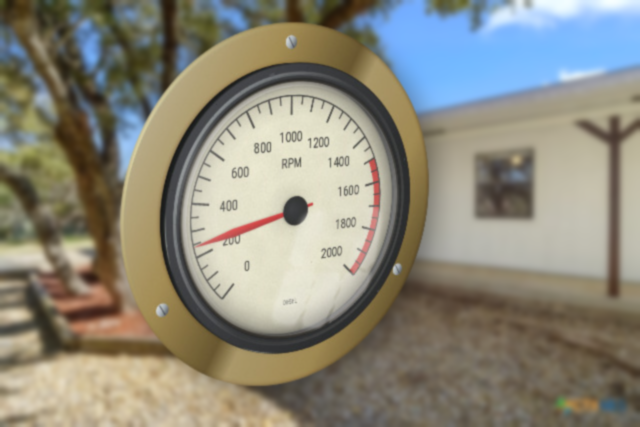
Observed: 250 rpm
